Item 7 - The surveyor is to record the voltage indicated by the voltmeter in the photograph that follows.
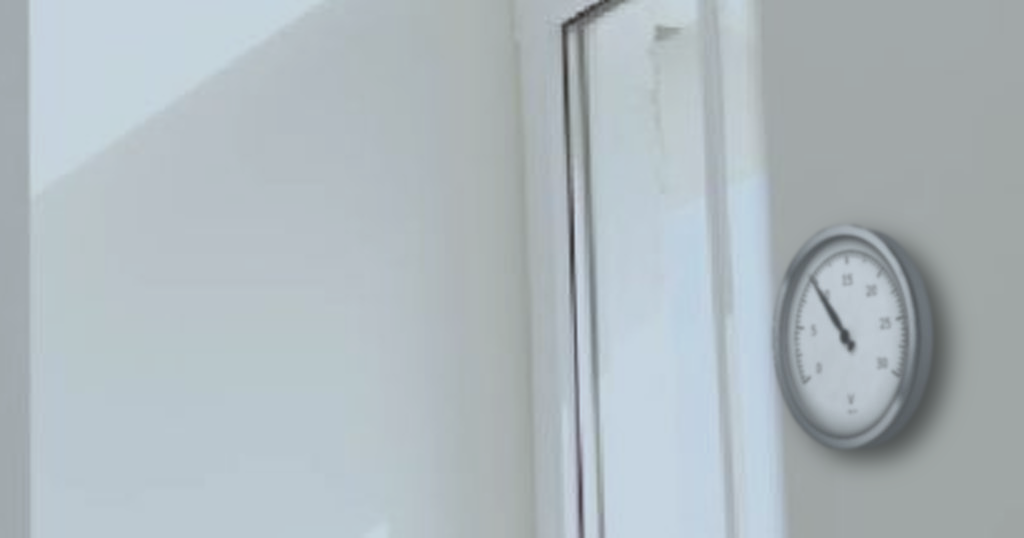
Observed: 10 V
